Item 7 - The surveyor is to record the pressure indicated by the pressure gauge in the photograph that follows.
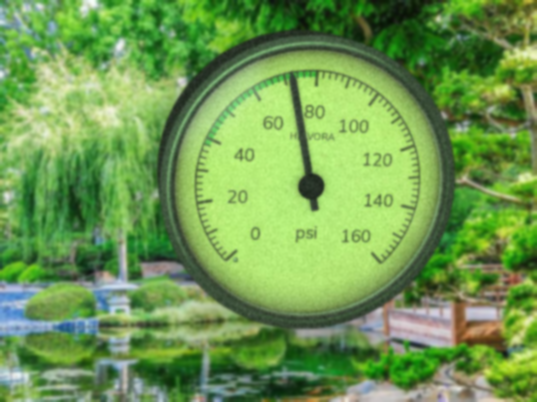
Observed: 72 psi
